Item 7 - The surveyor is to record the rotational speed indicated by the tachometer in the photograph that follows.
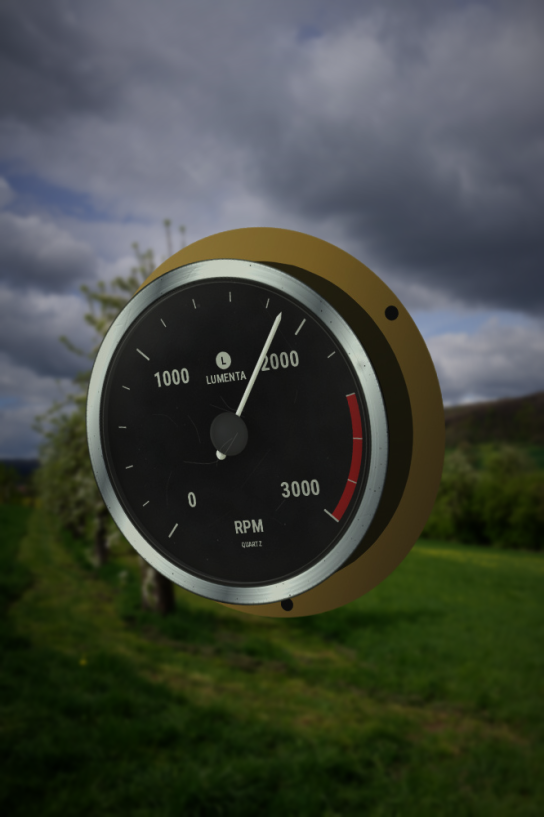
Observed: 1900 rpm
